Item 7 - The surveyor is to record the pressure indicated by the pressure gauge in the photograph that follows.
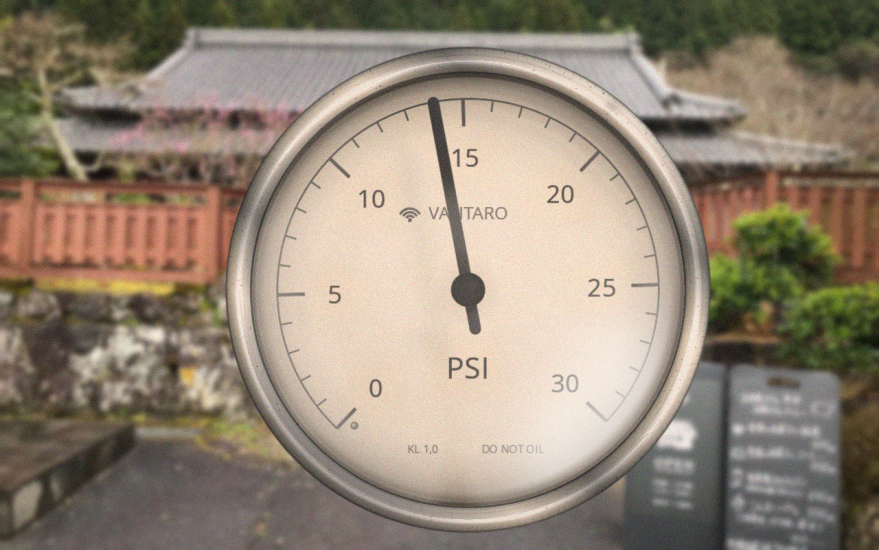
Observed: 14 psi
